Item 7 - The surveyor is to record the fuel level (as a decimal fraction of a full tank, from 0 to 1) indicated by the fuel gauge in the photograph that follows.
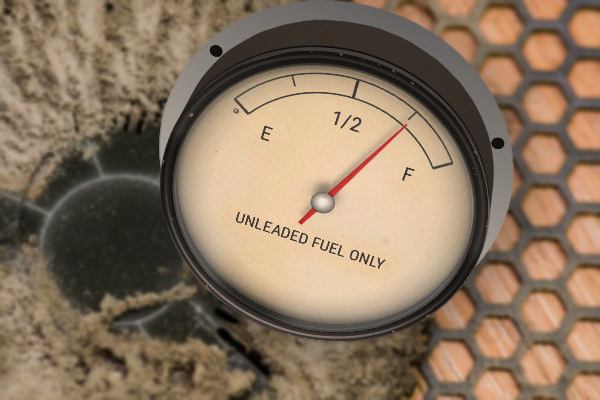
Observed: 0.75
